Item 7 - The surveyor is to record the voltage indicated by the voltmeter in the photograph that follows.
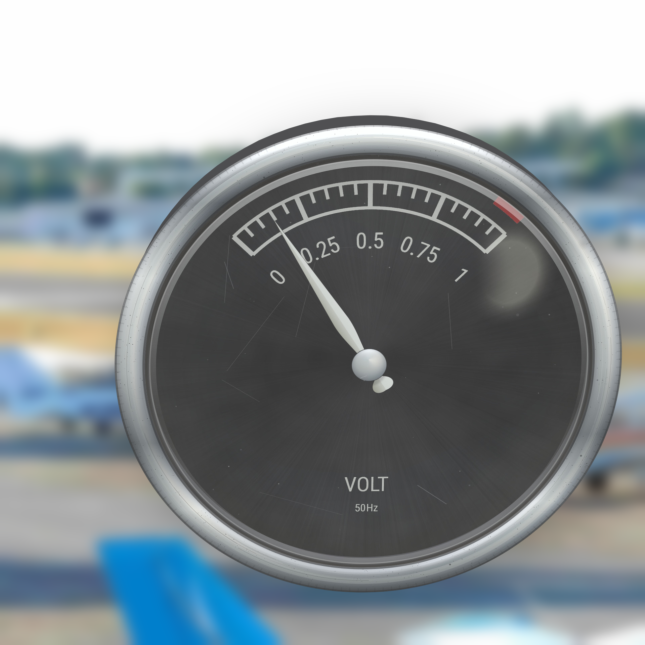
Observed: 0.15 V
